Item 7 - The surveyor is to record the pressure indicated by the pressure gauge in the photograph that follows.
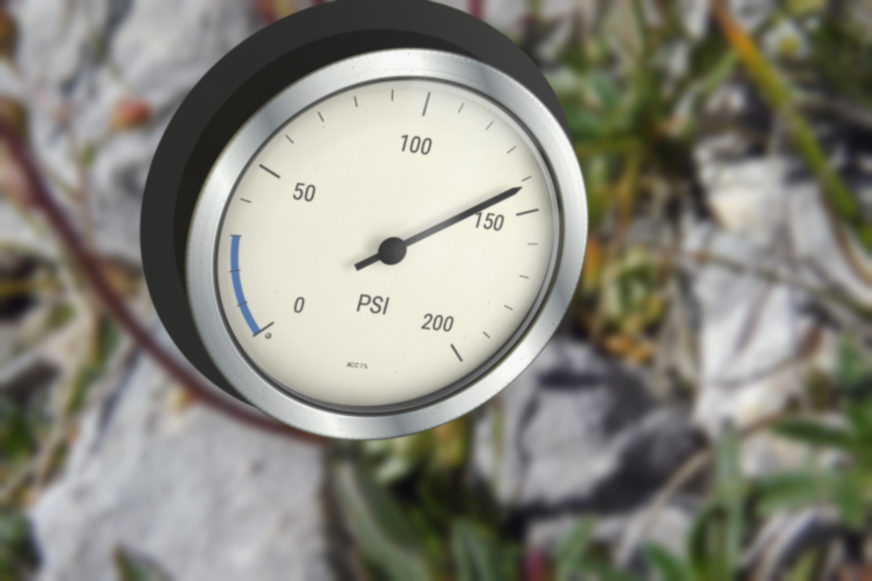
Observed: 140 psi
